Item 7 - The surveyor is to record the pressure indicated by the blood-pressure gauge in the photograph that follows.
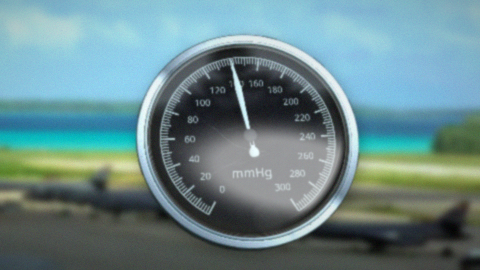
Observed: 140 mmHg
